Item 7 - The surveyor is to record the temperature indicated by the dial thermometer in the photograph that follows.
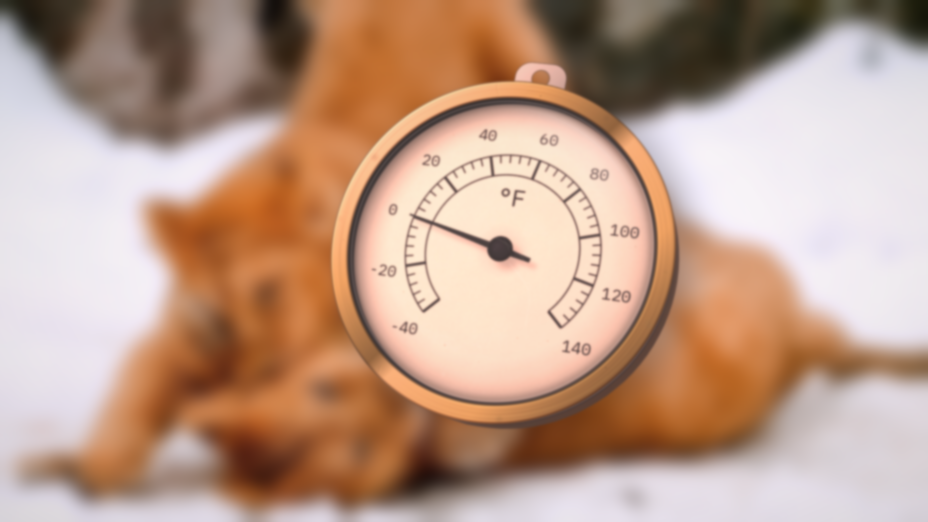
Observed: 0 °F
